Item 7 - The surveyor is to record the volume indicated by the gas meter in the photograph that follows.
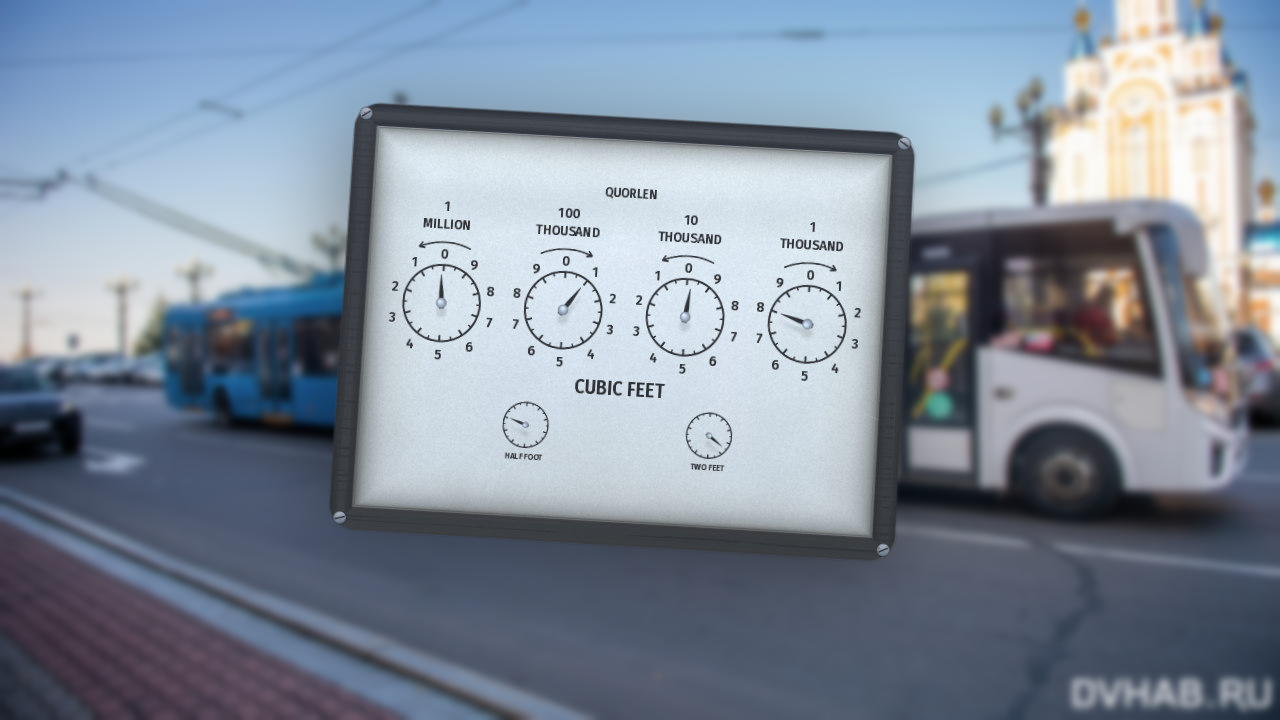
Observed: 9800 ft³
